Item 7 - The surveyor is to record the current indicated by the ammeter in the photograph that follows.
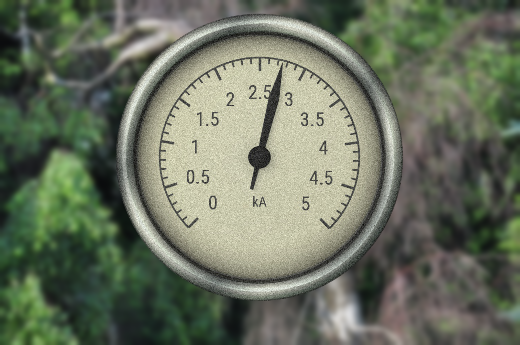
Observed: 2.75 kA
